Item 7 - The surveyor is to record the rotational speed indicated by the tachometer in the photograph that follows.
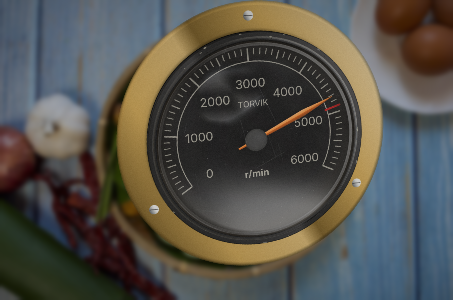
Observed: 4700 rpm
